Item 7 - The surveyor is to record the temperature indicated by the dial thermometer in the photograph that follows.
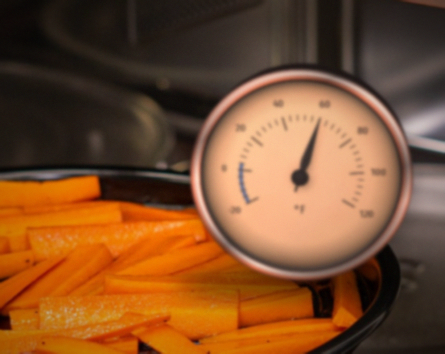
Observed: 60 °F
